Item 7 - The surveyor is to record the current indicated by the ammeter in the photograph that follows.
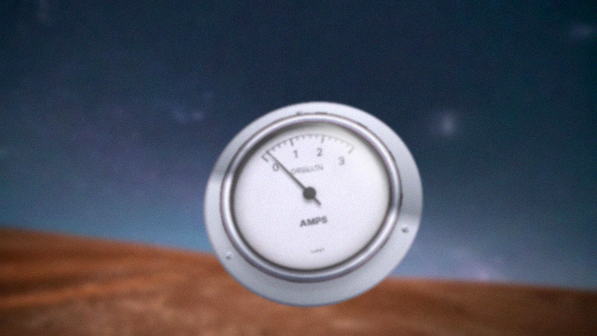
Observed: 0.2 A
